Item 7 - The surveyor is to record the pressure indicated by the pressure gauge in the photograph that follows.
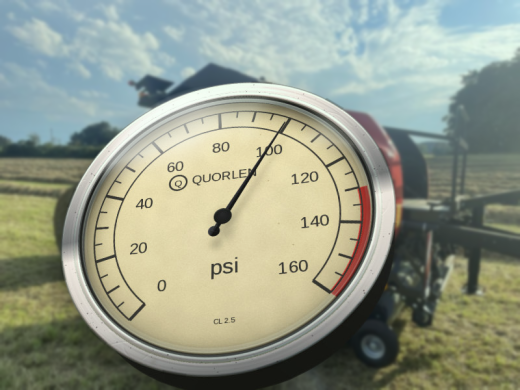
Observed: 100 psi
